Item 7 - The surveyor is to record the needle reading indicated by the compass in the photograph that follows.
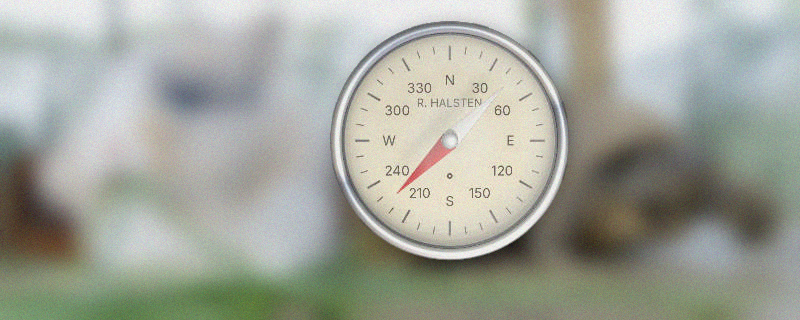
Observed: 225 °
